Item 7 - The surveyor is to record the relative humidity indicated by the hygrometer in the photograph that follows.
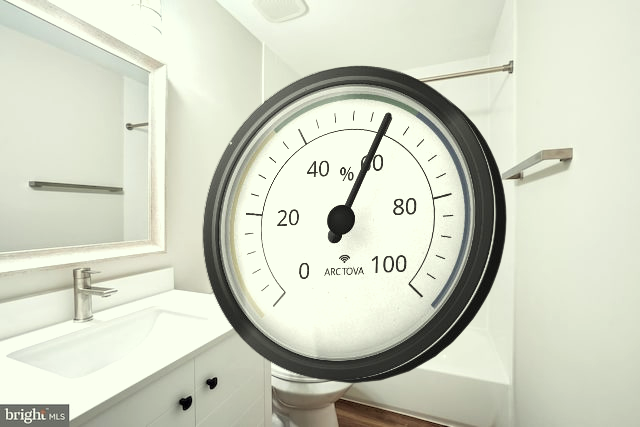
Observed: 60 %
